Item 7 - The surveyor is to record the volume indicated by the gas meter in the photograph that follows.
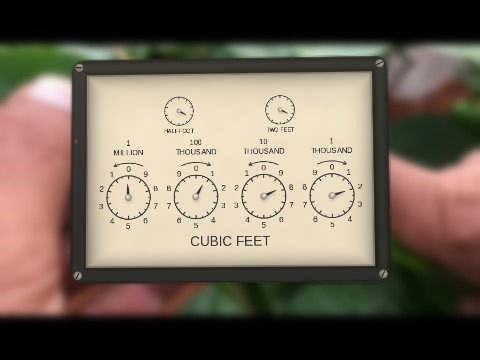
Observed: 8200 ft³
